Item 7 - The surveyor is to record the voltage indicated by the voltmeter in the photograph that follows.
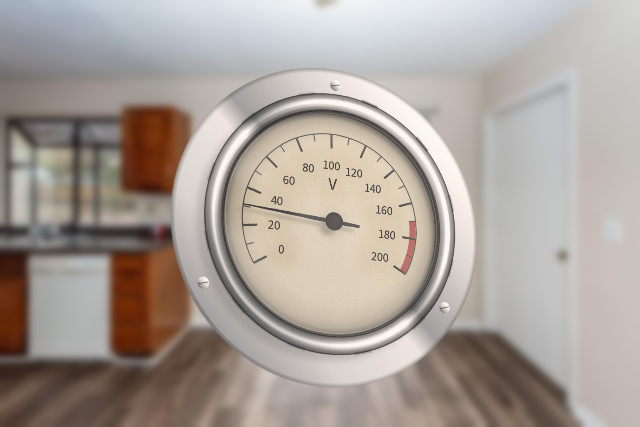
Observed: 30 V
